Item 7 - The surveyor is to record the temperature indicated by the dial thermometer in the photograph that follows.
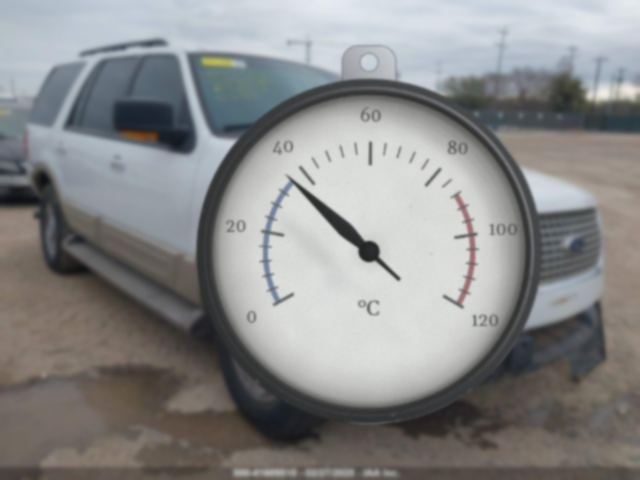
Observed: 36 °C
